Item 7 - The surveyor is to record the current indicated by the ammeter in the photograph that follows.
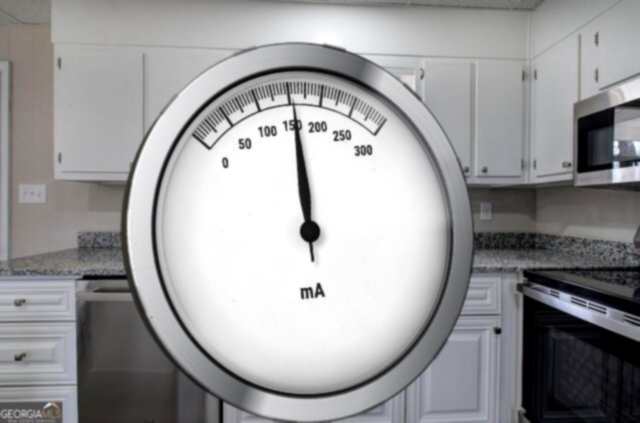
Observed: 150 mA
